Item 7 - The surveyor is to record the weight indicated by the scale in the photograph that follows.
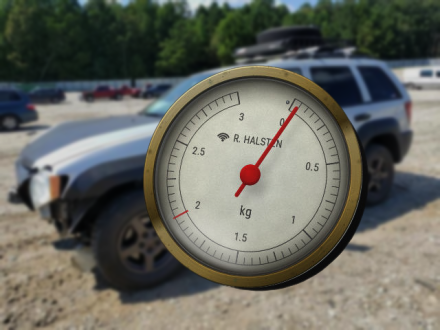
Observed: 0.05 kg
